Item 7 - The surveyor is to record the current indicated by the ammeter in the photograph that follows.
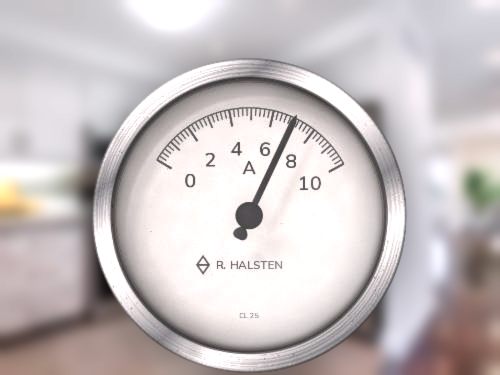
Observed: 7 A
